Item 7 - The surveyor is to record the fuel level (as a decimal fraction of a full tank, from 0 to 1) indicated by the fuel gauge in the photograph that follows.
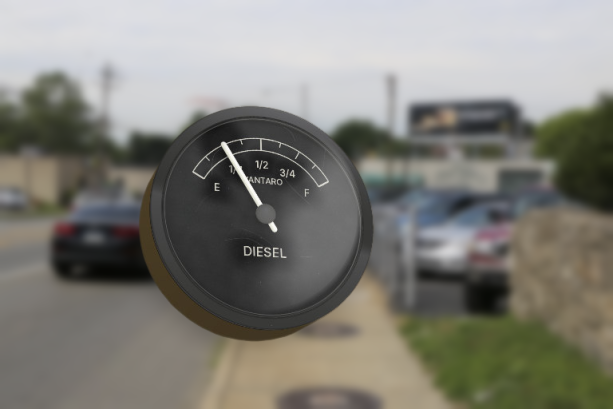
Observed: 0.25
